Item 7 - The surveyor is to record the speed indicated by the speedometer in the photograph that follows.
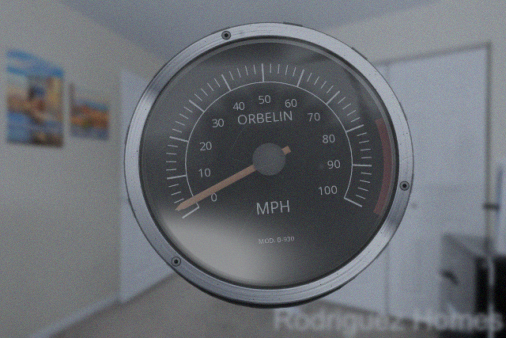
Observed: 2 mph
